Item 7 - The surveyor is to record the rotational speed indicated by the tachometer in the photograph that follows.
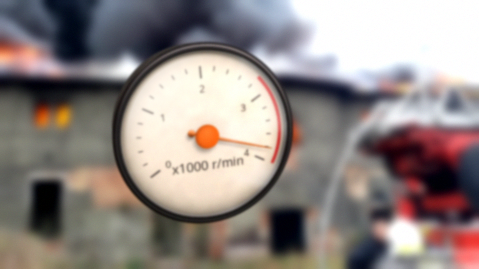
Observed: 3800 rpm
